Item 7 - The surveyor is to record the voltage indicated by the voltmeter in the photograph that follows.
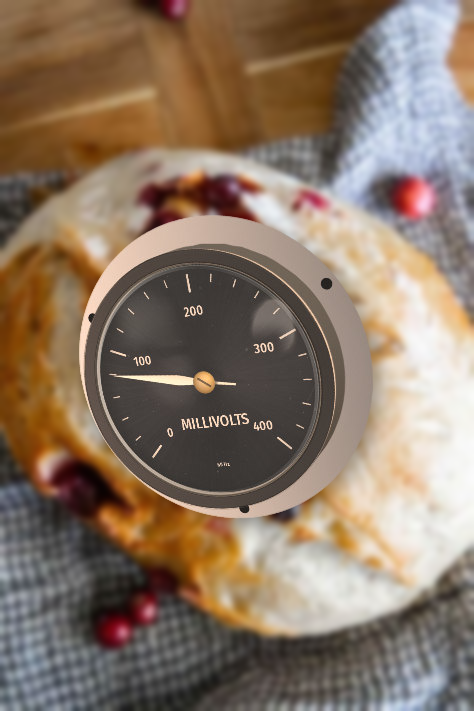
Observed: 80 mV
